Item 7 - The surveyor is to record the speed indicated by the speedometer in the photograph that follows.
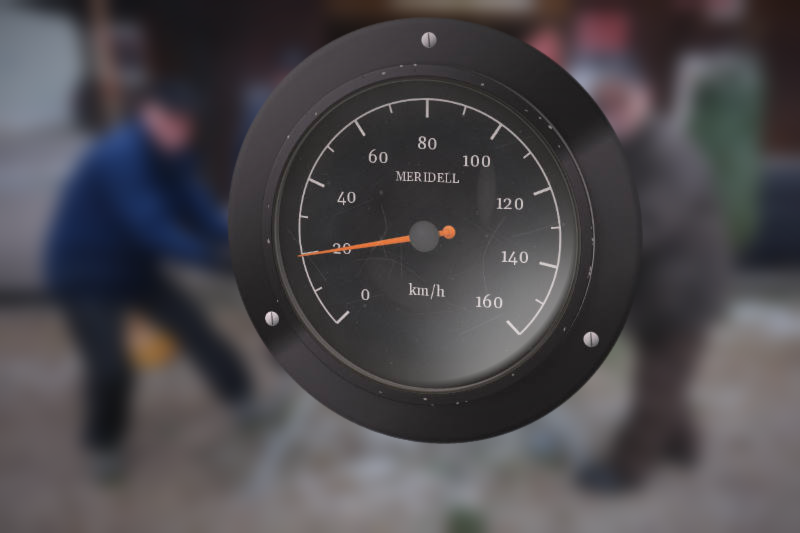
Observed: 20 km/h
